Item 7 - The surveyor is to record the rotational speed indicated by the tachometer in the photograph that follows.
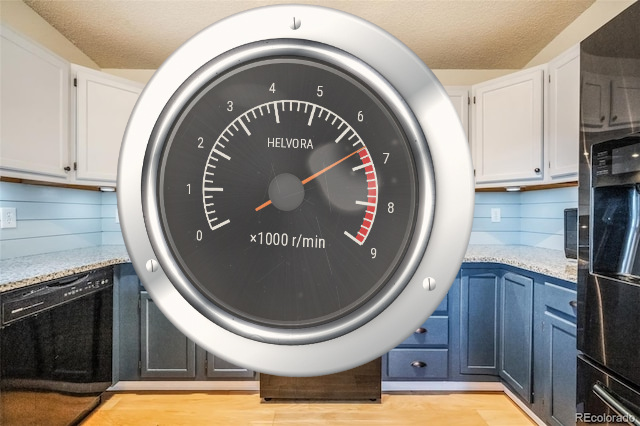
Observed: 6600 rpm
